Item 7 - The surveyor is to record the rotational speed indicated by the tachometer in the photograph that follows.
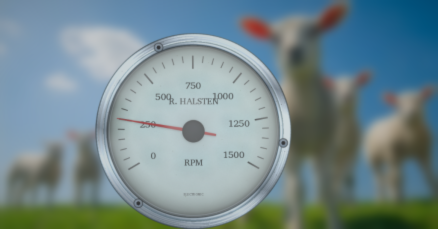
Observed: 250 rpm
